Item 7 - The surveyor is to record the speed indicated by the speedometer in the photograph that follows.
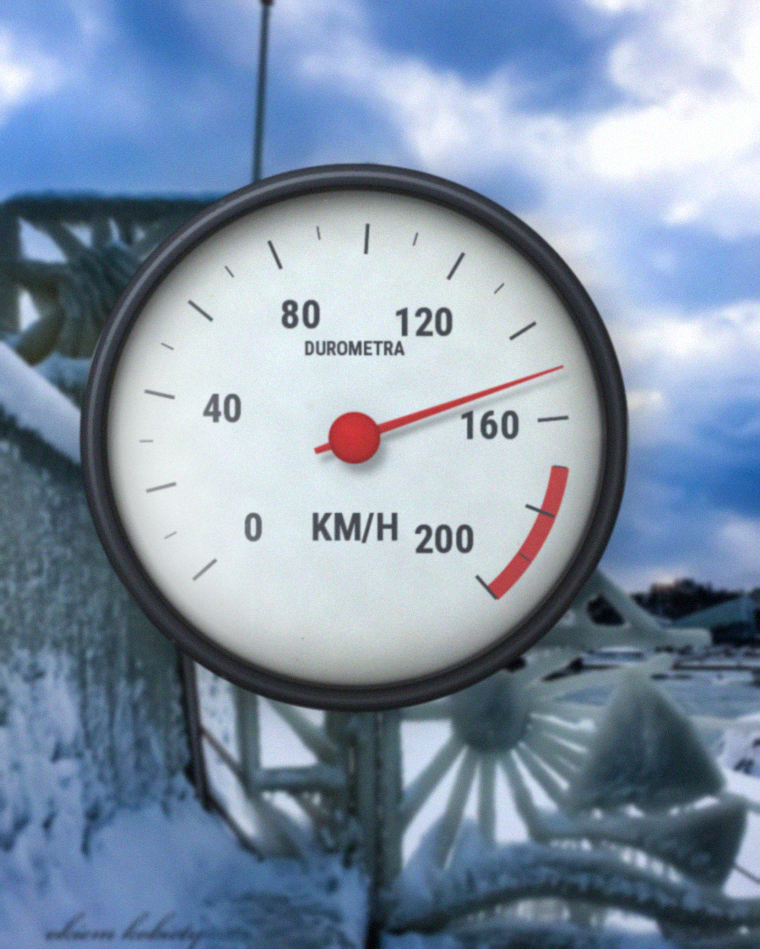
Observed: 150 km/h
